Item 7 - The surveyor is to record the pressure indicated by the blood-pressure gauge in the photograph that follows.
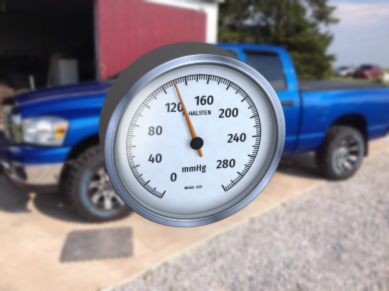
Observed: 130 mmHg
